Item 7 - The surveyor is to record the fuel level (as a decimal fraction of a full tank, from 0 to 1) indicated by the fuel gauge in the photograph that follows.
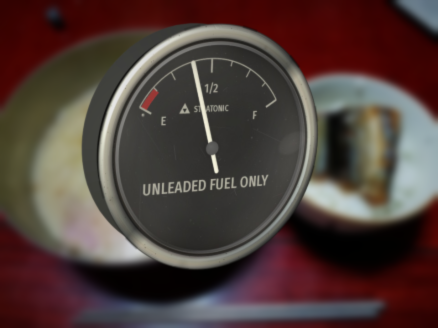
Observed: 0.375
